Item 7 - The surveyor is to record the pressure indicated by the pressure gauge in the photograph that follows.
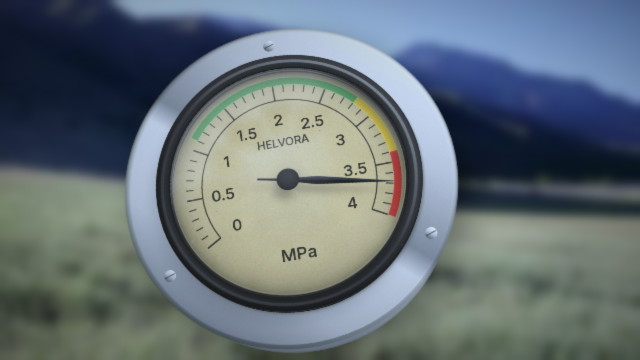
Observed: 3.7 MPa
